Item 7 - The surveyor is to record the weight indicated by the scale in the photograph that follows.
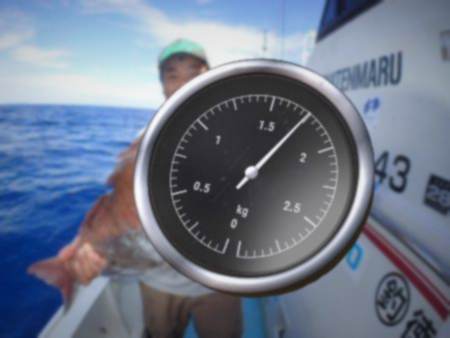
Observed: 1.75 kg
